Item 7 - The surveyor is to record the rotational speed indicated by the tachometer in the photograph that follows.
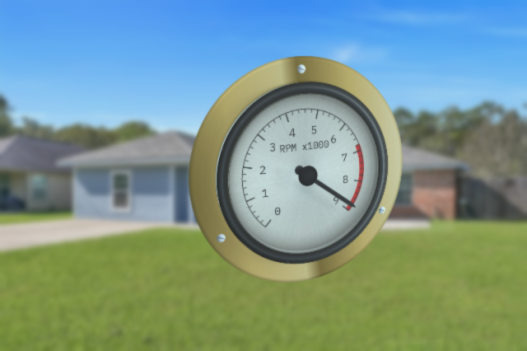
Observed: 8800 rpm
